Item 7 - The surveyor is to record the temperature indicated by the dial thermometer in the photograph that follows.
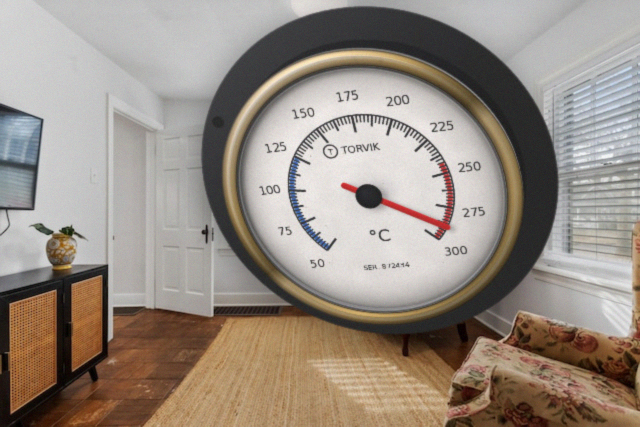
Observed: 287.5 °C
